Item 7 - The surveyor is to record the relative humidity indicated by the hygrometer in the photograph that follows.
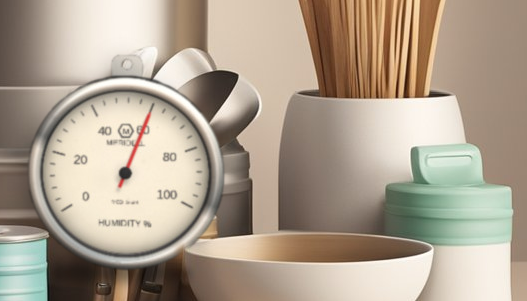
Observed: 60 %
